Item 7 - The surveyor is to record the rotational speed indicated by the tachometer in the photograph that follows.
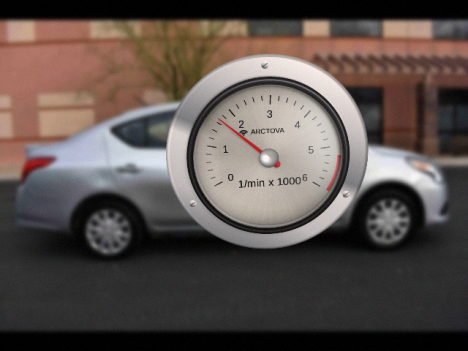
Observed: 1700 rpm
